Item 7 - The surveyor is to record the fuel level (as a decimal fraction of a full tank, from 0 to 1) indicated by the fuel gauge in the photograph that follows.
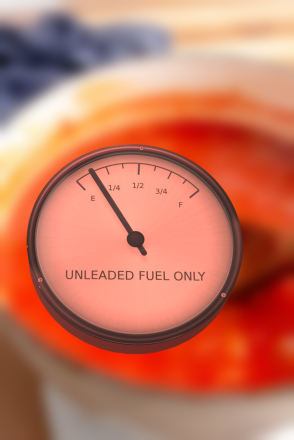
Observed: 0.125
